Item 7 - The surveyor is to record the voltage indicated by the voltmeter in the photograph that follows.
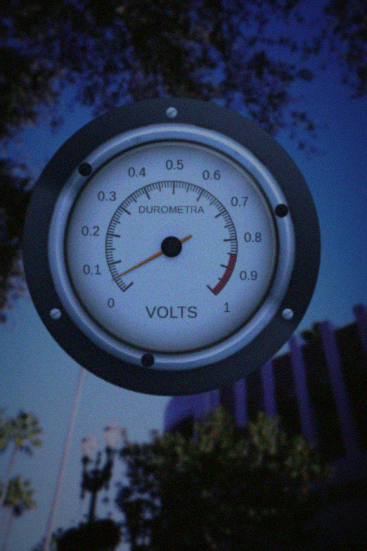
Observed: 0.05 V
